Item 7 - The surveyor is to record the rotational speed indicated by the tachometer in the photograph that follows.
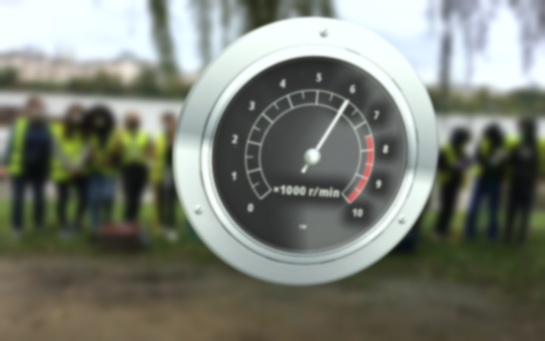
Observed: 6000 rpm
